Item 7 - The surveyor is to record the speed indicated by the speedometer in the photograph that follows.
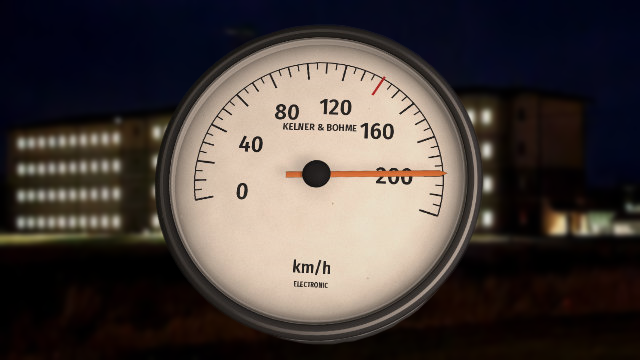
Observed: 200 km/h
